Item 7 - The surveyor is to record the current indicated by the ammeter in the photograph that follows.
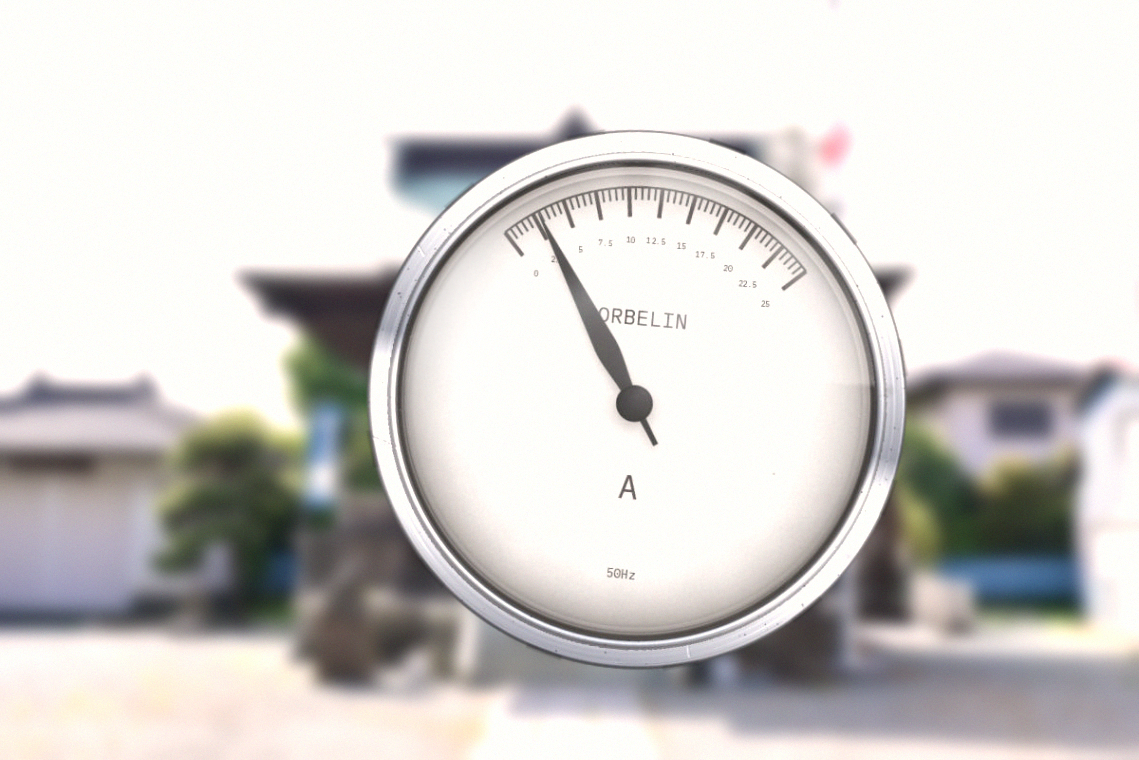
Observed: 3 A
